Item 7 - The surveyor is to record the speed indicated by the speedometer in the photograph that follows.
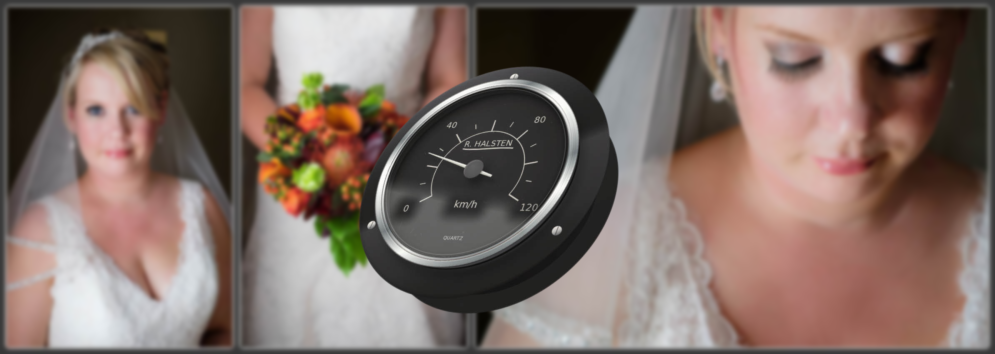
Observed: 25 km/h
